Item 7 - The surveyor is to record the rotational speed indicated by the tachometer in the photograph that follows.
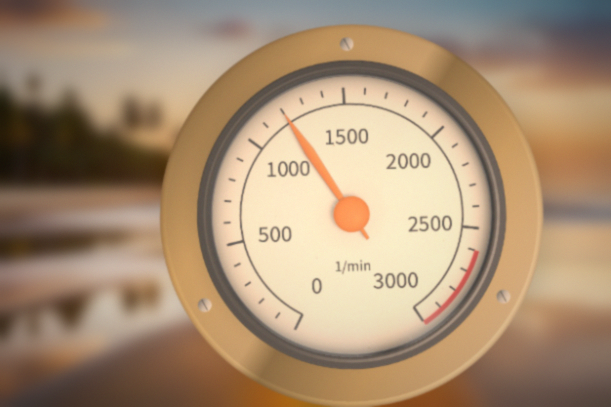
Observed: 1200 rpm
